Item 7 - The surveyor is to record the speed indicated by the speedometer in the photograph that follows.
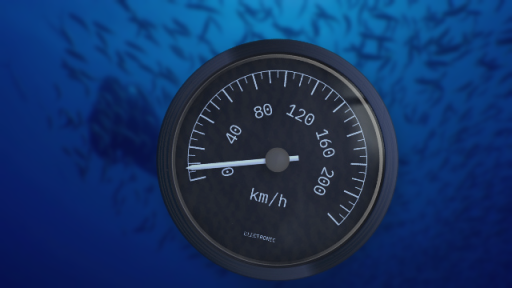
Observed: 7.5 km/h
